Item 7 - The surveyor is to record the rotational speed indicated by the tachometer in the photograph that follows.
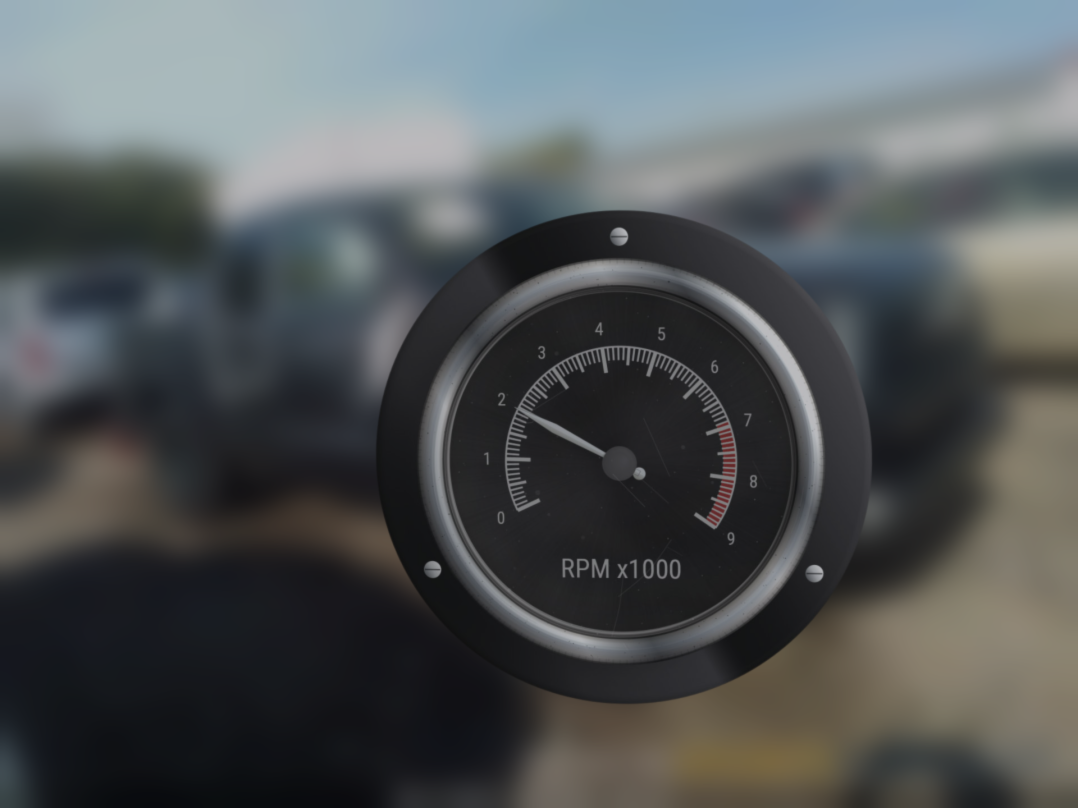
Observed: 2000 rpm
